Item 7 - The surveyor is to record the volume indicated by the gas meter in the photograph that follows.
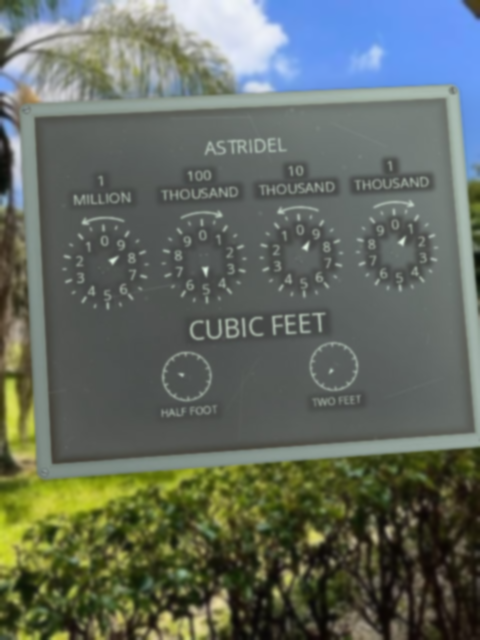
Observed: 849100 ft³
